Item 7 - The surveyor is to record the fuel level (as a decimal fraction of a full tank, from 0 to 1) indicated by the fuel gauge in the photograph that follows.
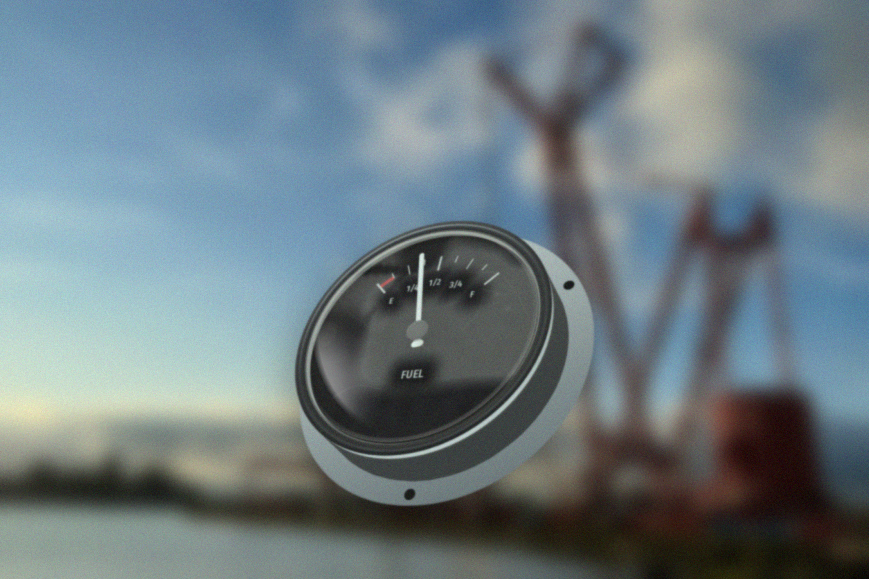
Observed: 0.375
